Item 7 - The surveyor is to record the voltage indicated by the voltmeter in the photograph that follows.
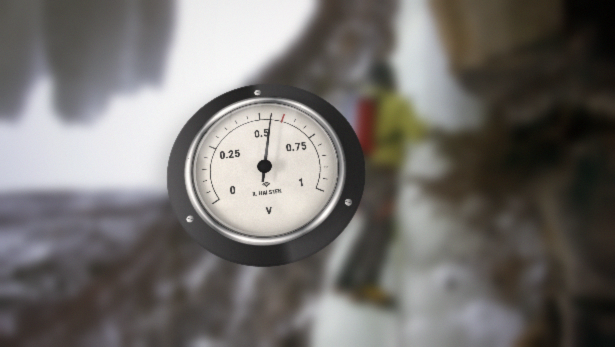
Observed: 0.55 V
